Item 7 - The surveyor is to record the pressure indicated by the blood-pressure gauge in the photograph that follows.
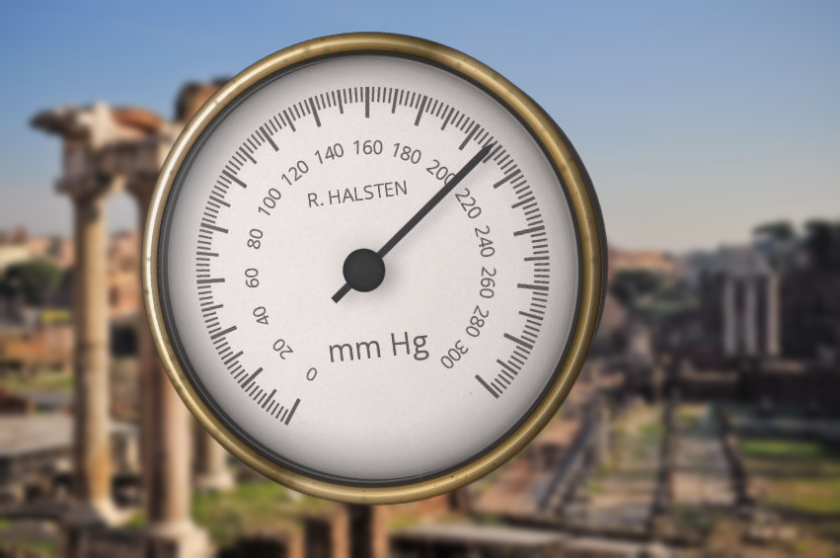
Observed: 208 mmHg
